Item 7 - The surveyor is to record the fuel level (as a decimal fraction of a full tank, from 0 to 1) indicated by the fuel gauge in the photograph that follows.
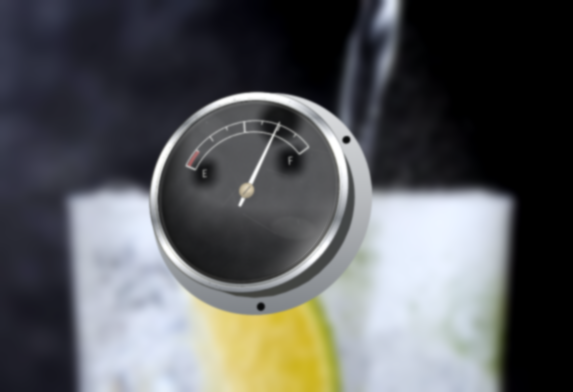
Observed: 0.75
